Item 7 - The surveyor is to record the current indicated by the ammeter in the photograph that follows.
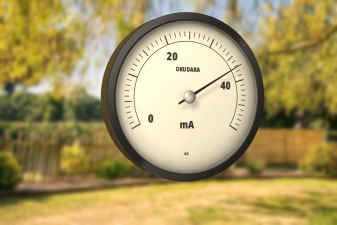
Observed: 37 mA
